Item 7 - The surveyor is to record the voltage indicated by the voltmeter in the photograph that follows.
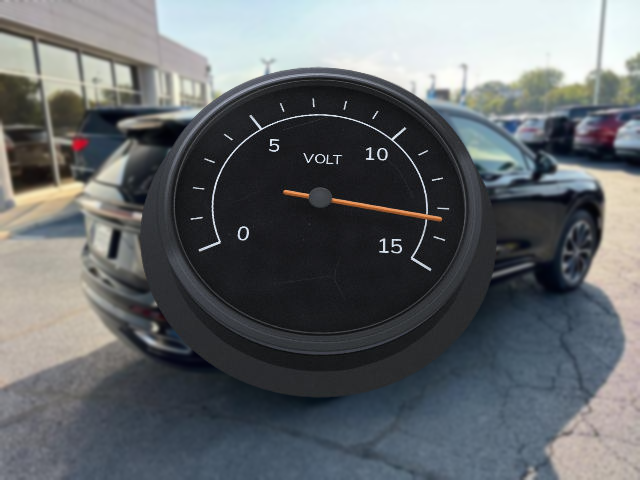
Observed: 13.5 V
